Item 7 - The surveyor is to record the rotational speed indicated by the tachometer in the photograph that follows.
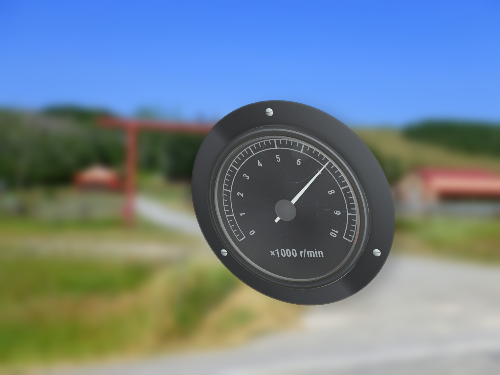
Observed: 7000 rpm
